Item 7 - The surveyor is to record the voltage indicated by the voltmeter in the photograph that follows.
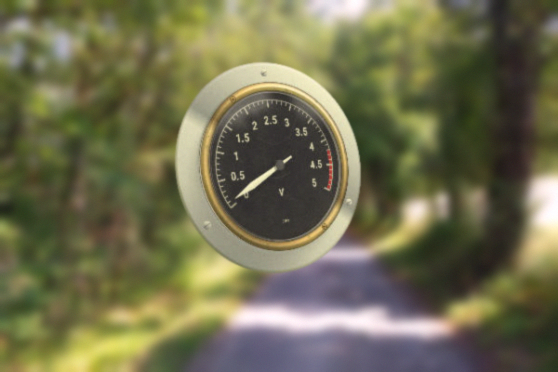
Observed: 0.1 V
